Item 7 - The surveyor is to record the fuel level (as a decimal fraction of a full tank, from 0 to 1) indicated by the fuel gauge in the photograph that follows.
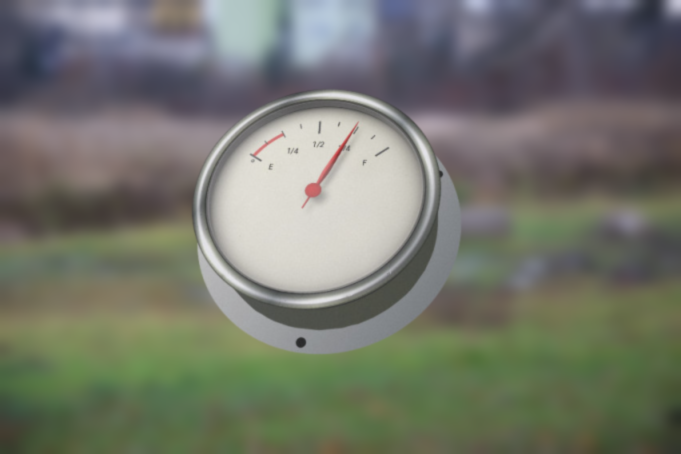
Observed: 0.75
